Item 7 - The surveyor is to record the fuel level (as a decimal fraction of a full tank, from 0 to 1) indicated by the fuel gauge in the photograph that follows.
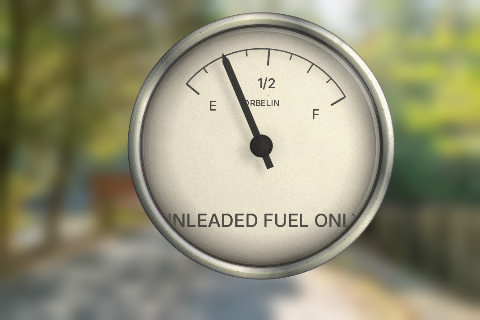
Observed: 0.25
